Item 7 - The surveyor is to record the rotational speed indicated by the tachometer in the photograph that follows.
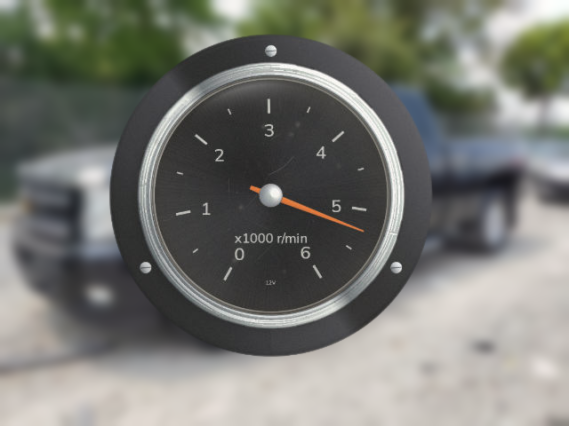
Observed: 5250 rpm
